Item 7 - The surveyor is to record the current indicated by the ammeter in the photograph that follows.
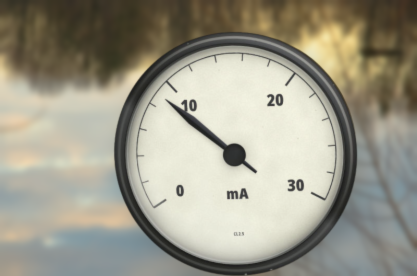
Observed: 9 mA
